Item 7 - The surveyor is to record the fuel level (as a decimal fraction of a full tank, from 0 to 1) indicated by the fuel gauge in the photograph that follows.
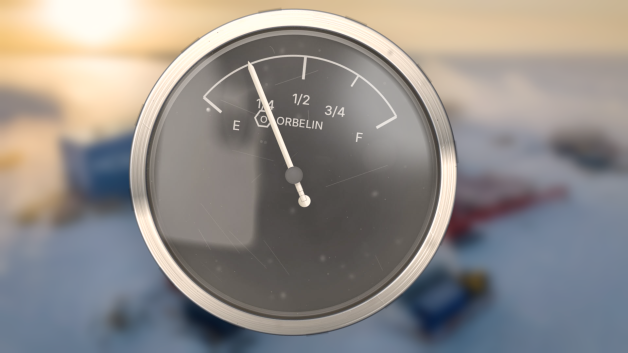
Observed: 0.25
